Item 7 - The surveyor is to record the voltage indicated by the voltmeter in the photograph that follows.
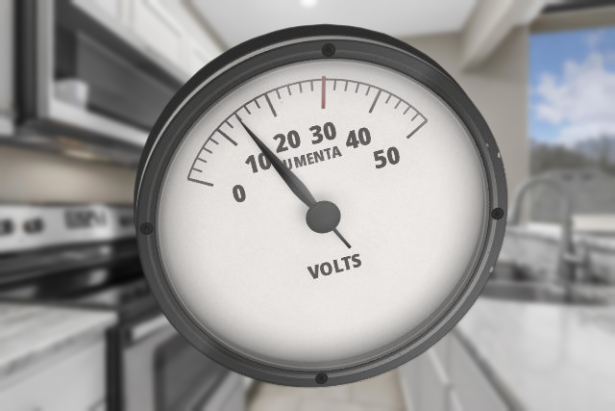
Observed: 14 V
